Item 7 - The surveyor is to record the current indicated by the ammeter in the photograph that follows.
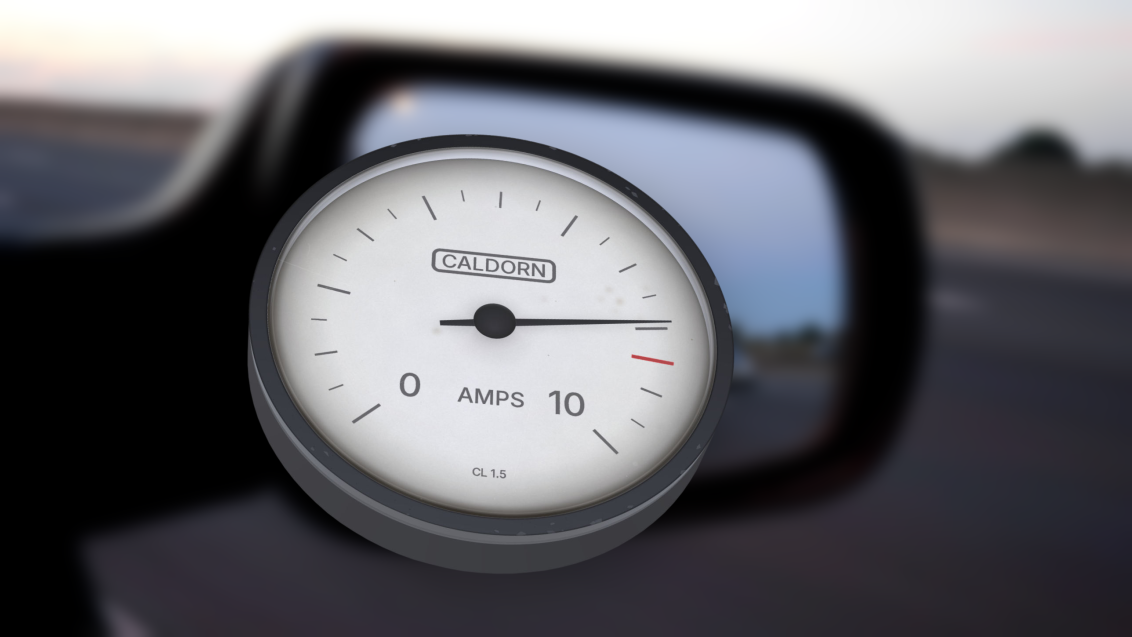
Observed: 8 A
